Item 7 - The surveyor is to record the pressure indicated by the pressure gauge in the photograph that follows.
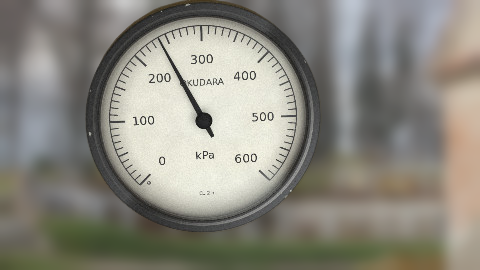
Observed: 240 kPa
